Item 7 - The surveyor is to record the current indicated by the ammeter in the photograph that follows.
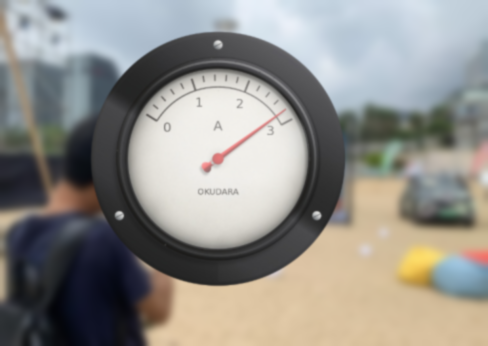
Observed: 2.8 A
